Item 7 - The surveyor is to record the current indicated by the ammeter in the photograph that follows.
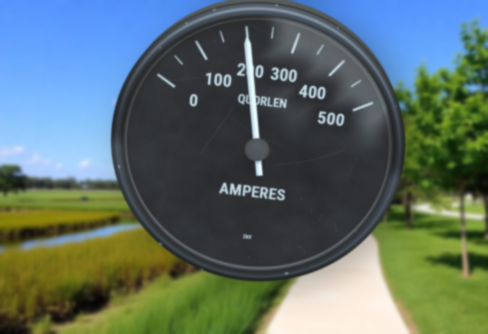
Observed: 200 A
